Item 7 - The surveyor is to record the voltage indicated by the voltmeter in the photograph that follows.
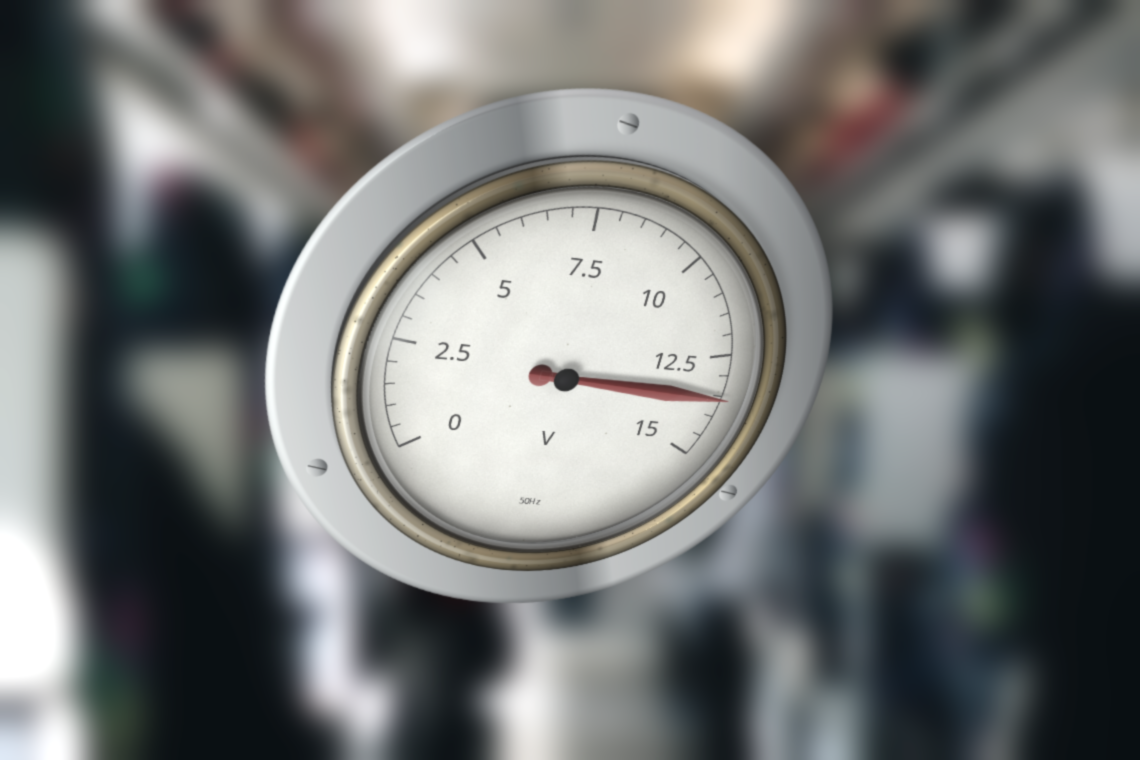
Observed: 13.5 V
